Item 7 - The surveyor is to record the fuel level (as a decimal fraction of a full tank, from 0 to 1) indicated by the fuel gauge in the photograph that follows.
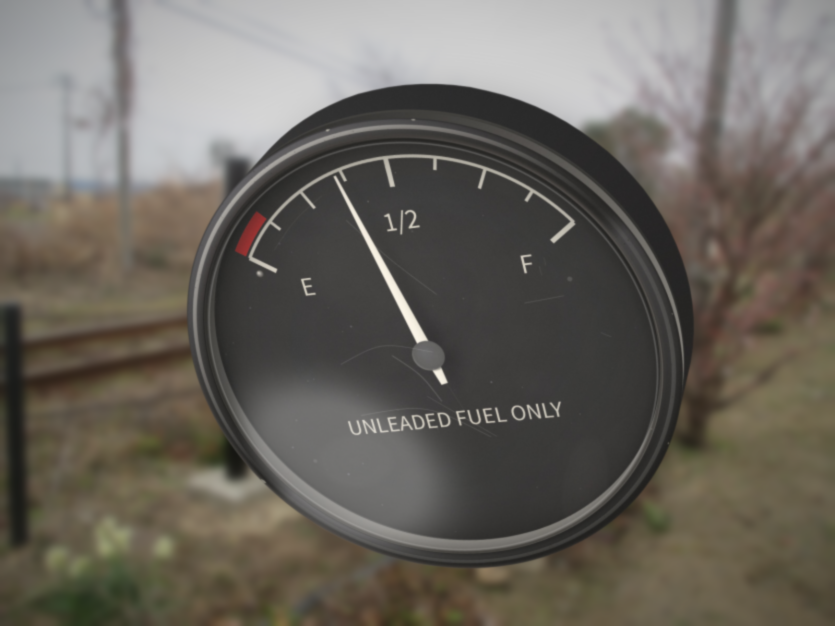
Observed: 0.375
